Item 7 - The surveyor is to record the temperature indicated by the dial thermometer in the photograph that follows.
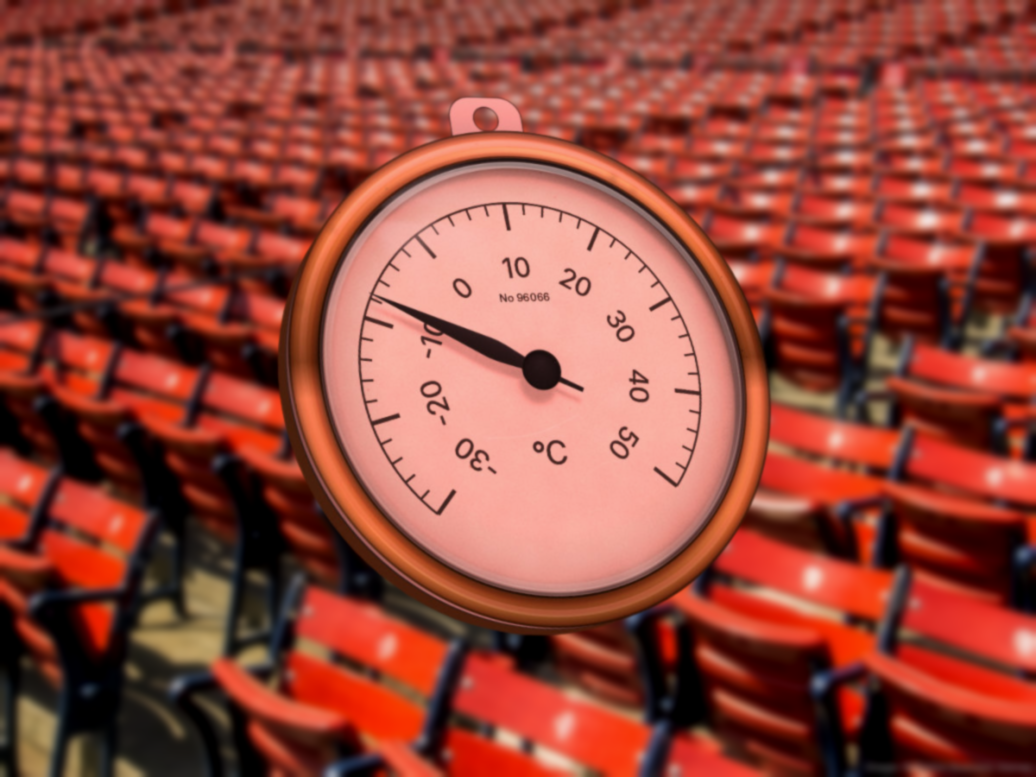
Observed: -8 °C
